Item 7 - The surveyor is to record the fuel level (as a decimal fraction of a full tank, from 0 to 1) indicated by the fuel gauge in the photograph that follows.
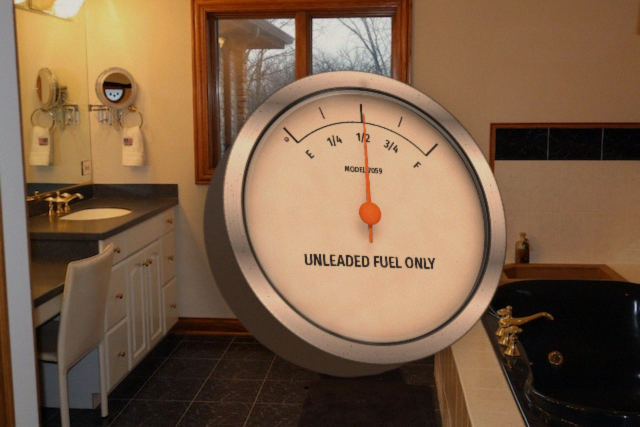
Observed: 0.5
